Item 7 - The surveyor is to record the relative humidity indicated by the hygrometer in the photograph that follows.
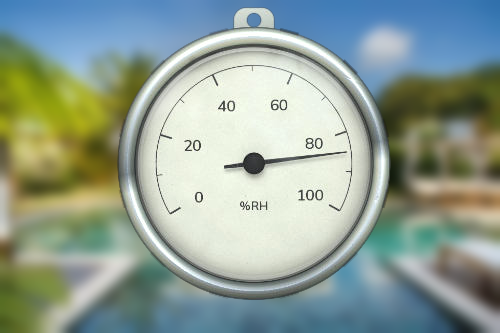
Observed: 85 %
